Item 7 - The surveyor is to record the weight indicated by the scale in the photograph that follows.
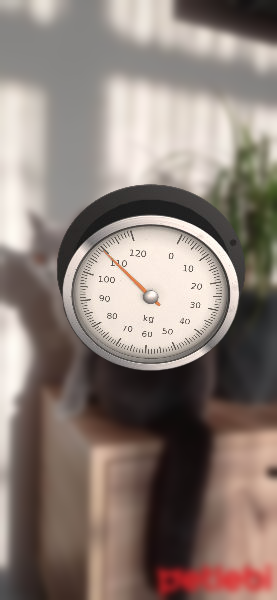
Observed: 110 kg
